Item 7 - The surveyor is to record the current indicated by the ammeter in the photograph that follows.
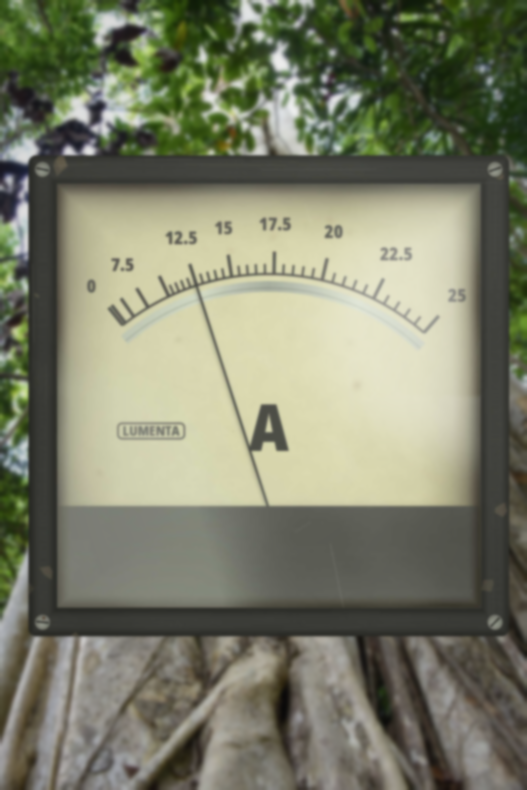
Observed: 12.5 A
